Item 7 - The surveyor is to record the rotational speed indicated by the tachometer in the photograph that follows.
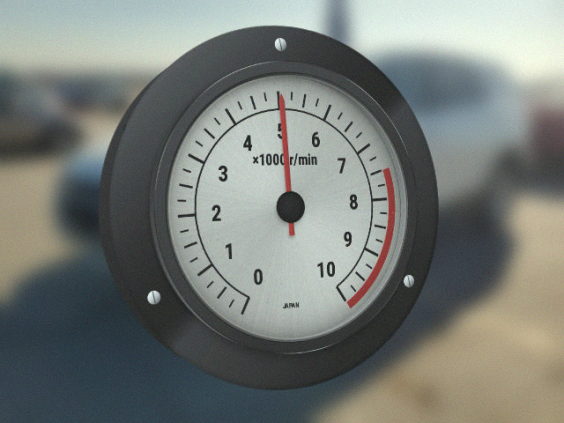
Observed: 5000 rpm
